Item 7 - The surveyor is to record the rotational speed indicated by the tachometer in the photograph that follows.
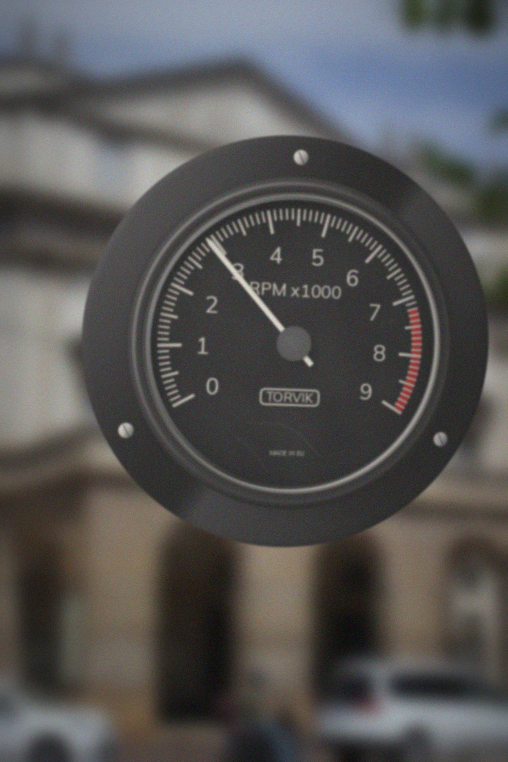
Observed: 2900 rpm
